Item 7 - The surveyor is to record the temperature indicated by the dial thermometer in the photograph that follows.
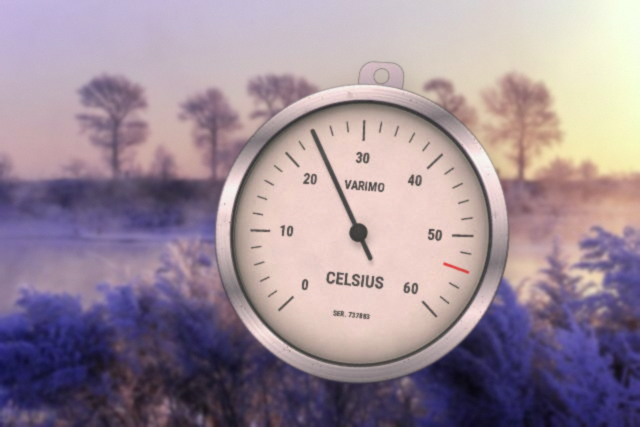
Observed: 24 °C
